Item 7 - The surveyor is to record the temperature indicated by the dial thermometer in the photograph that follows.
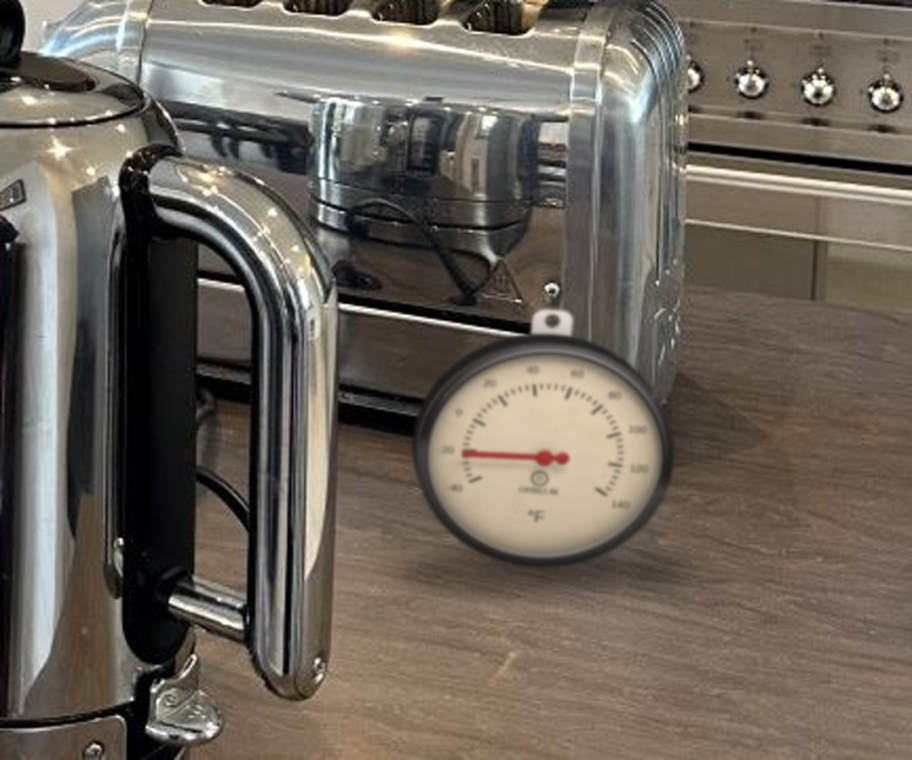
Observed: -20 °F
